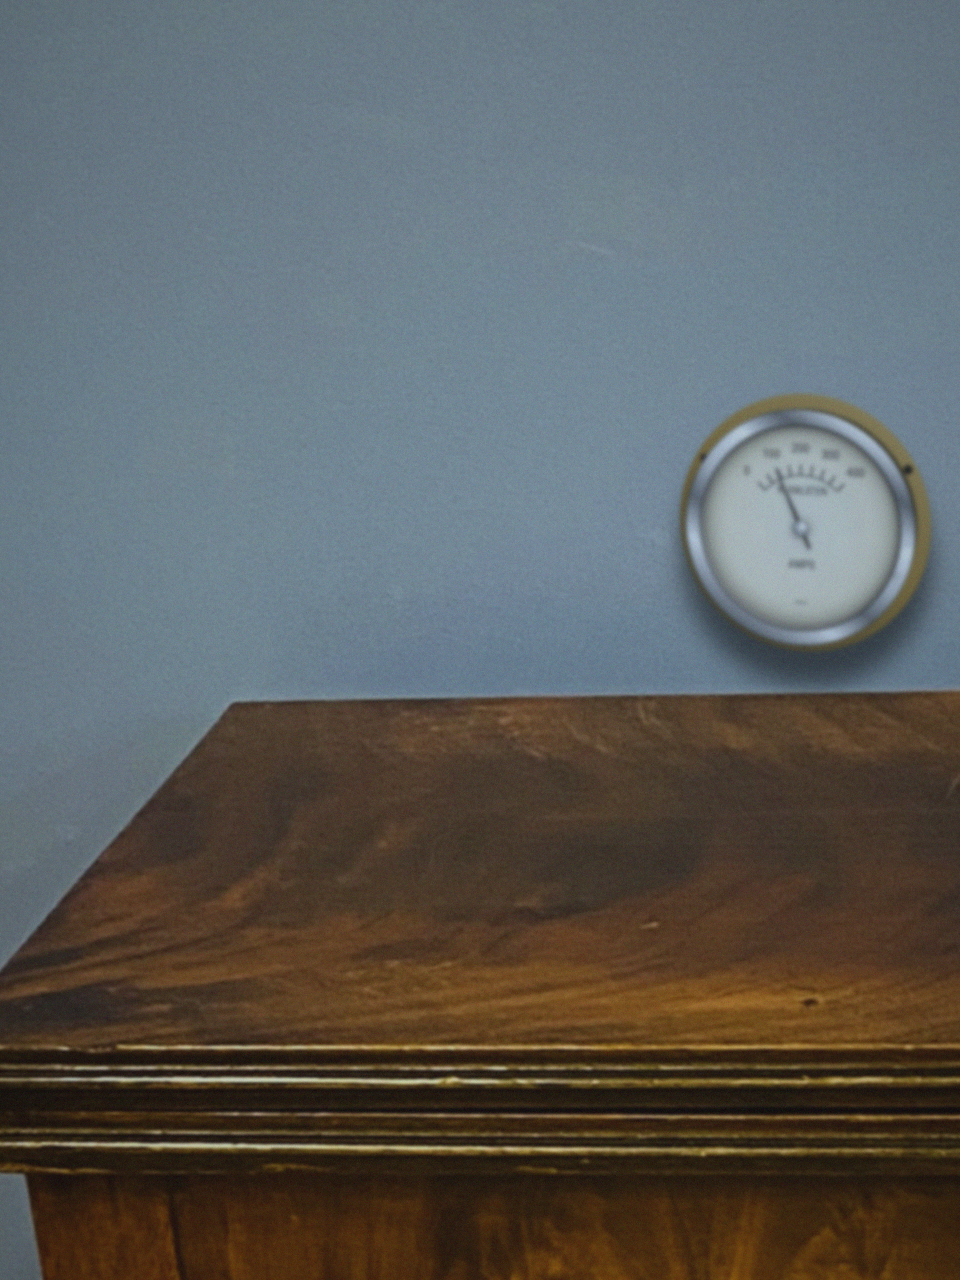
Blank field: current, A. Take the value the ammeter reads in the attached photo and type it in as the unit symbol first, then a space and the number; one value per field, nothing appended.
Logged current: A 100
